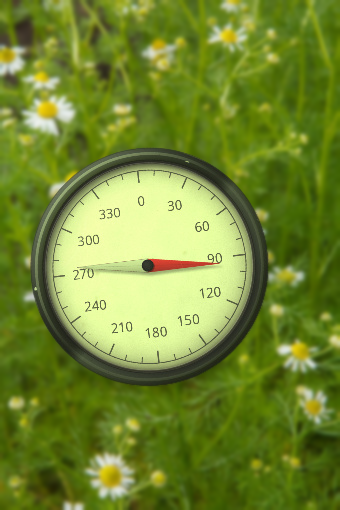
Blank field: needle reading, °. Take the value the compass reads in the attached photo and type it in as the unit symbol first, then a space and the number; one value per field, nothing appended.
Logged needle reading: ° 95
